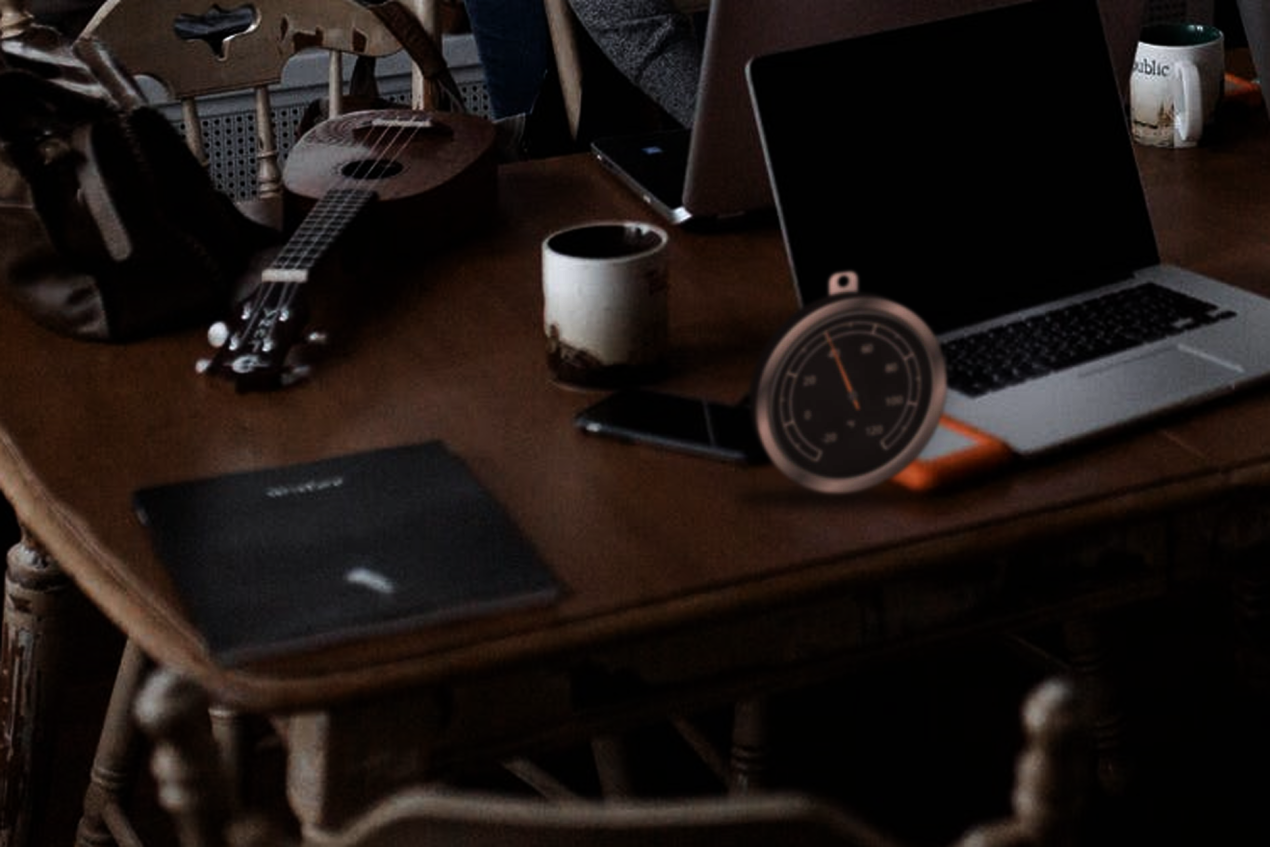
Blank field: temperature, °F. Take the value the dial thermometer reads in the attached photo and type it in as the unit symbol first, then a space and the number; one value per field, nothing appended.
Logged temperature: °F 40
